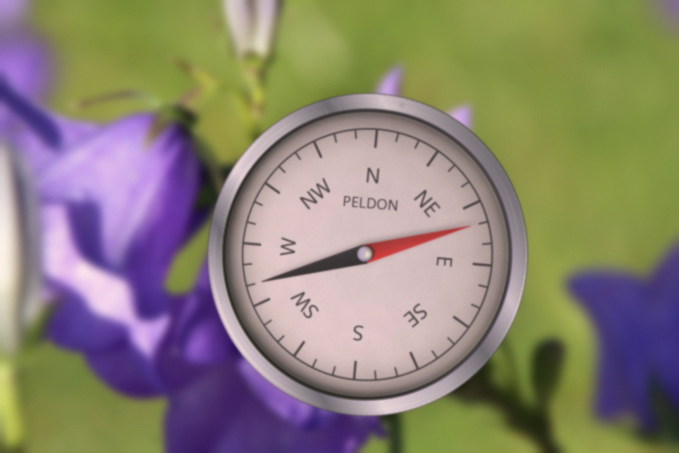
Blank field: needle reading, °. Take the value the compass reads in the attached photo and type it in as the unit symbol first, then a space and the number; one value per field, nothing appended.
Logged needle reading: ° 70
